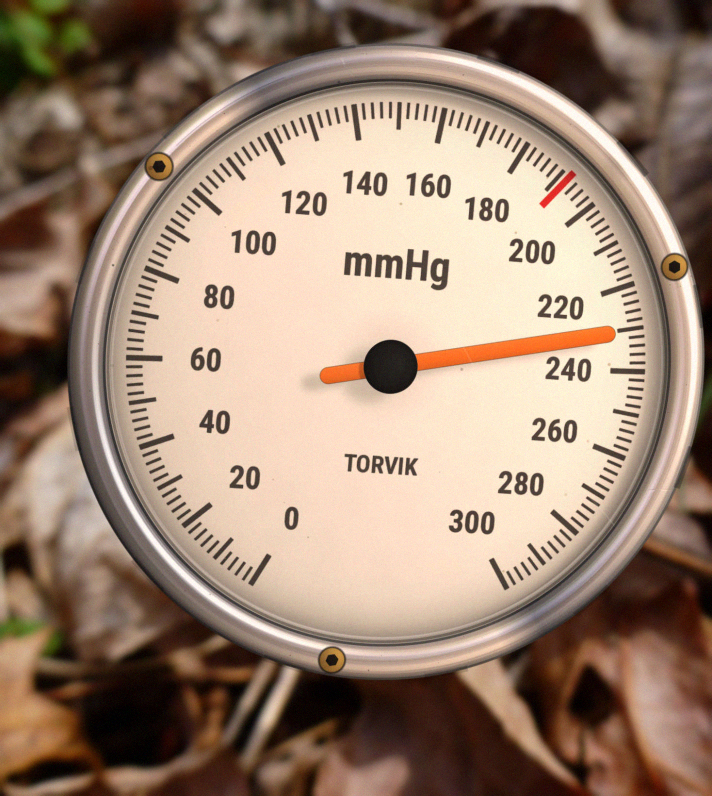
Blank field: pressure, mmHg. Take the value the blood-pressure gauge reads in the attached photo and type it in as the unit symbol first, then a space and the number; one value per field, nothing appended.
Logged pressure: mmHg 230
